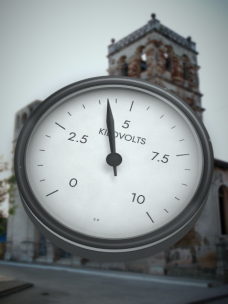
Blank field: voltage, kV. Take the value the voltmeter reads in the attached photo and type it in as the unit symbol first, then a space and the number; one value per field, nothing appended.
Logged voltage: kV 4.25
